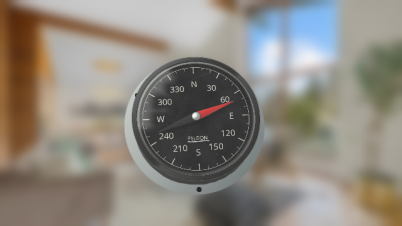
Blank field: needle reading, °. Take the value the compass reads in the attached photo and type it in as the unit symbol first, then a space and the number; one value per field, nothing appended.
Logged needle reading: ° 70
